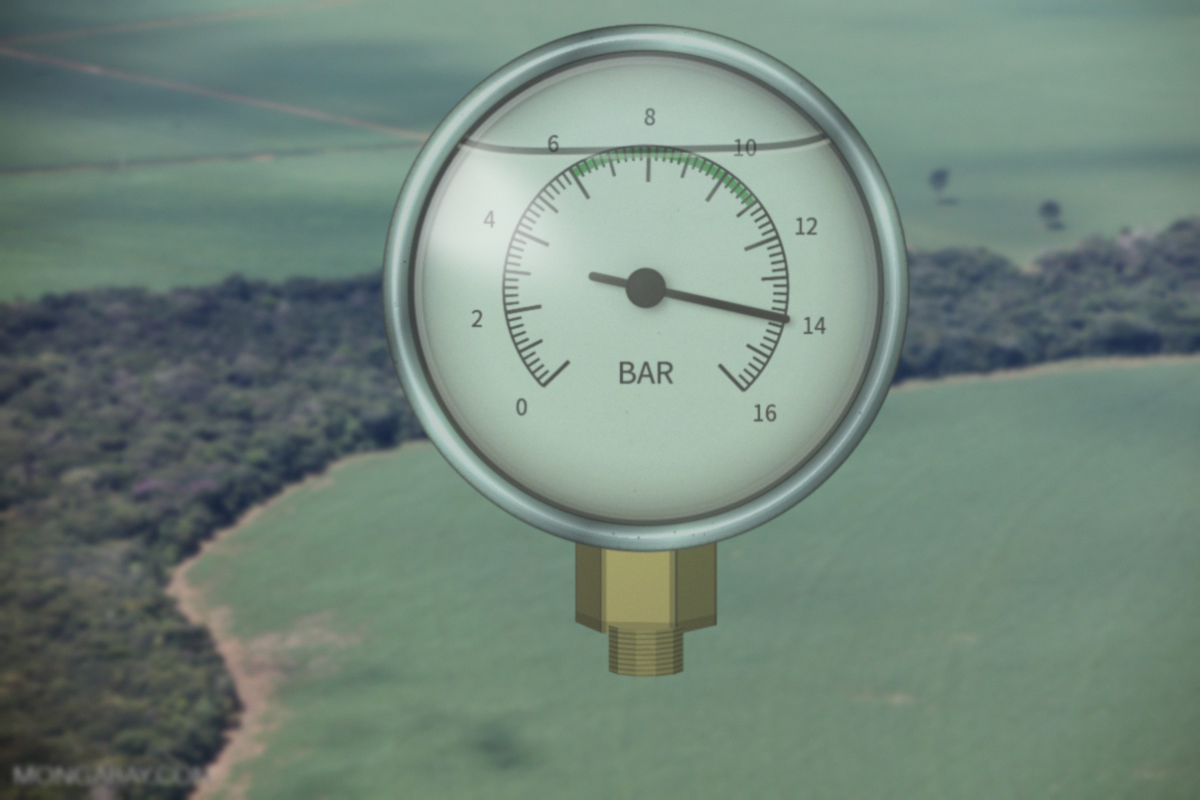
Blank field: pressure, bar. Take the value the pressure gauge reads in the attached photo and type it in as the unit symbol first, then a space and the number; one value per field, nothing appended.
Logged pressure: bar 14
